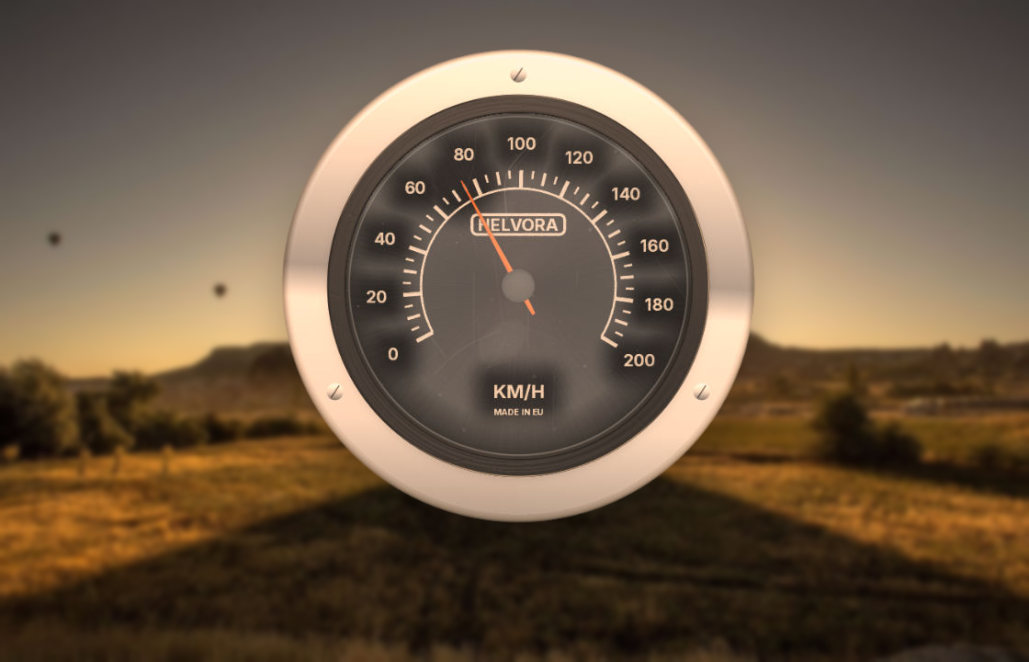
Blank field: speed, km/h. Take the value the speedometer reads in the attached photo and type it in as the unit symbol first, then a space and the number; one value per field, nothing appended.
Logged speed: km/h 75
